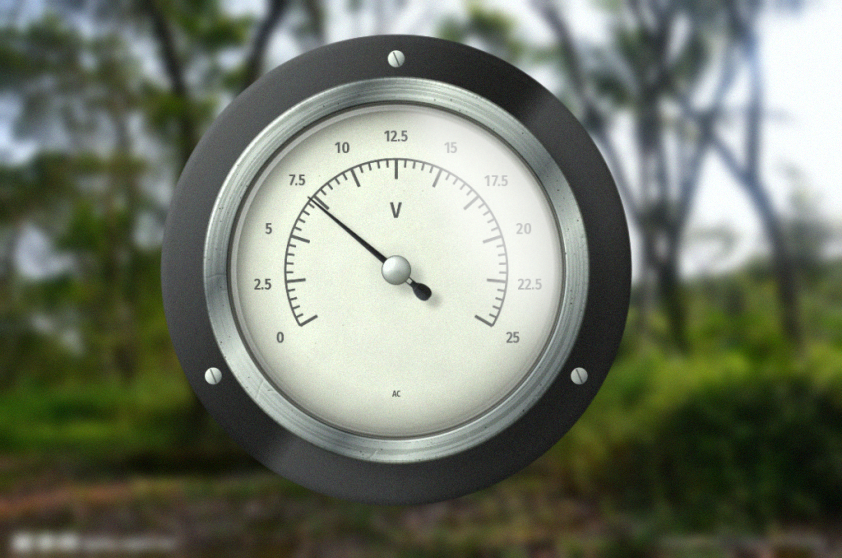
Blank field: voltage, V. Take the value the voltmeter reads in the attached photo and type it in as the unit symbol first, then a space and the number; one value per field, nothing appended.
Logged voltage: V 7.25
